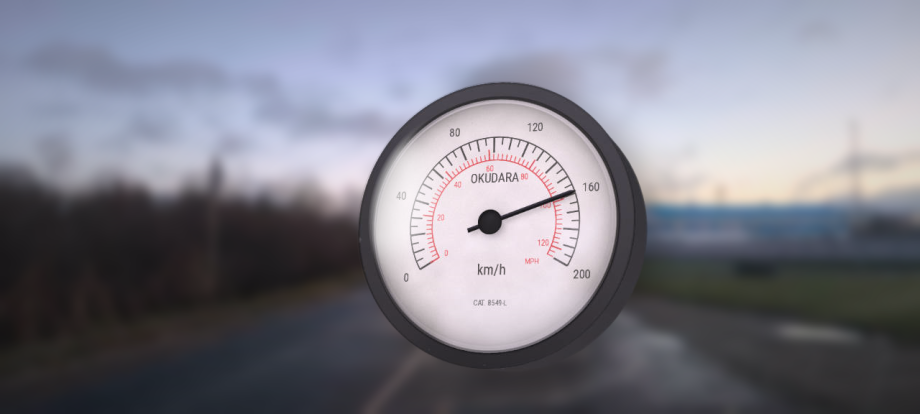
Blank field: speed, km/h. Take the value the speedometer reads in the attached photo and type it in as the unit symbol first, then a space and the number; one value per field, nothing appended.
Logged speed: km/h 160
